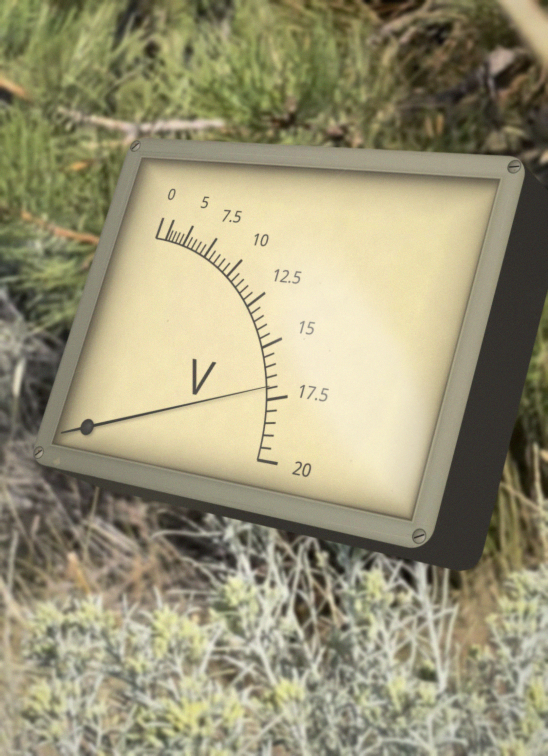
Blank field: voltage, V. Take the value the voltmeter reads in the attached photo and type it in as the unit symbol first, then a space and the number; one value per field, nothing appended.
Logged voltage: V 17
